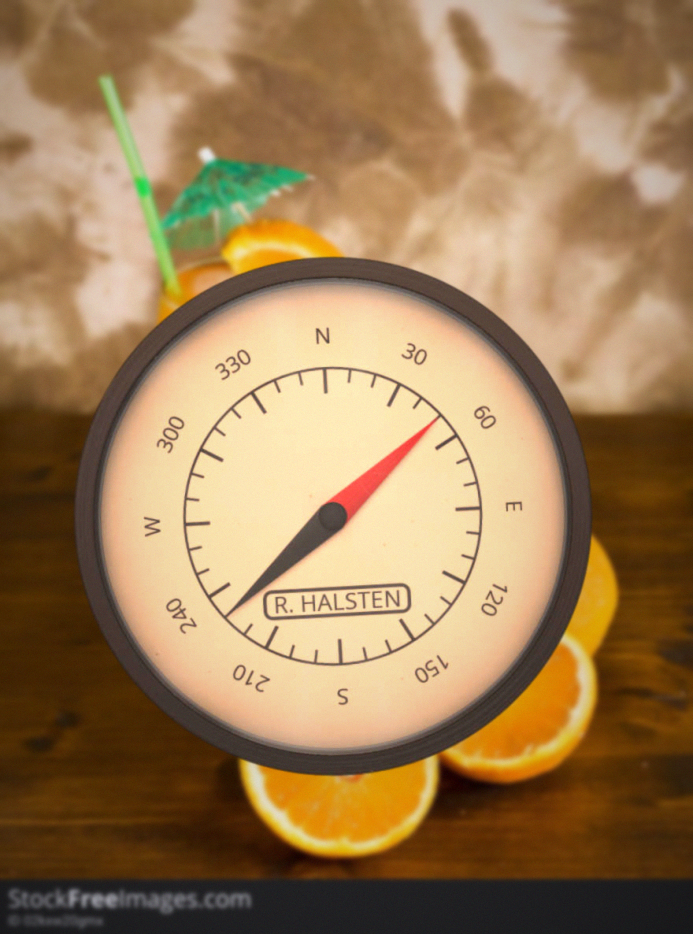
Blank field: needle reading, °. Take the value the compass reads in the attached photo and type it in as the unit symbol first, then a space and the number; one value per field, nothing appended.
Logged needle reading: ° 50
